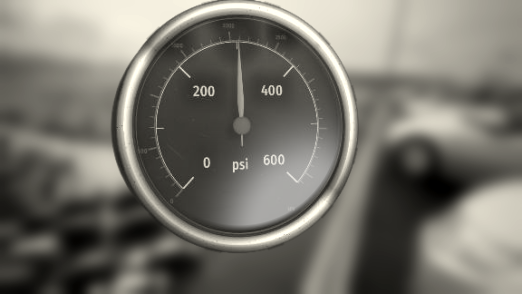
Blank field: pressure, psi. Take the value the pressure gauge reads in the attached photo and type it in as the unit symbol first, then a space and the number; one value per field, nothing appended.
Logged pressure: psi 300
